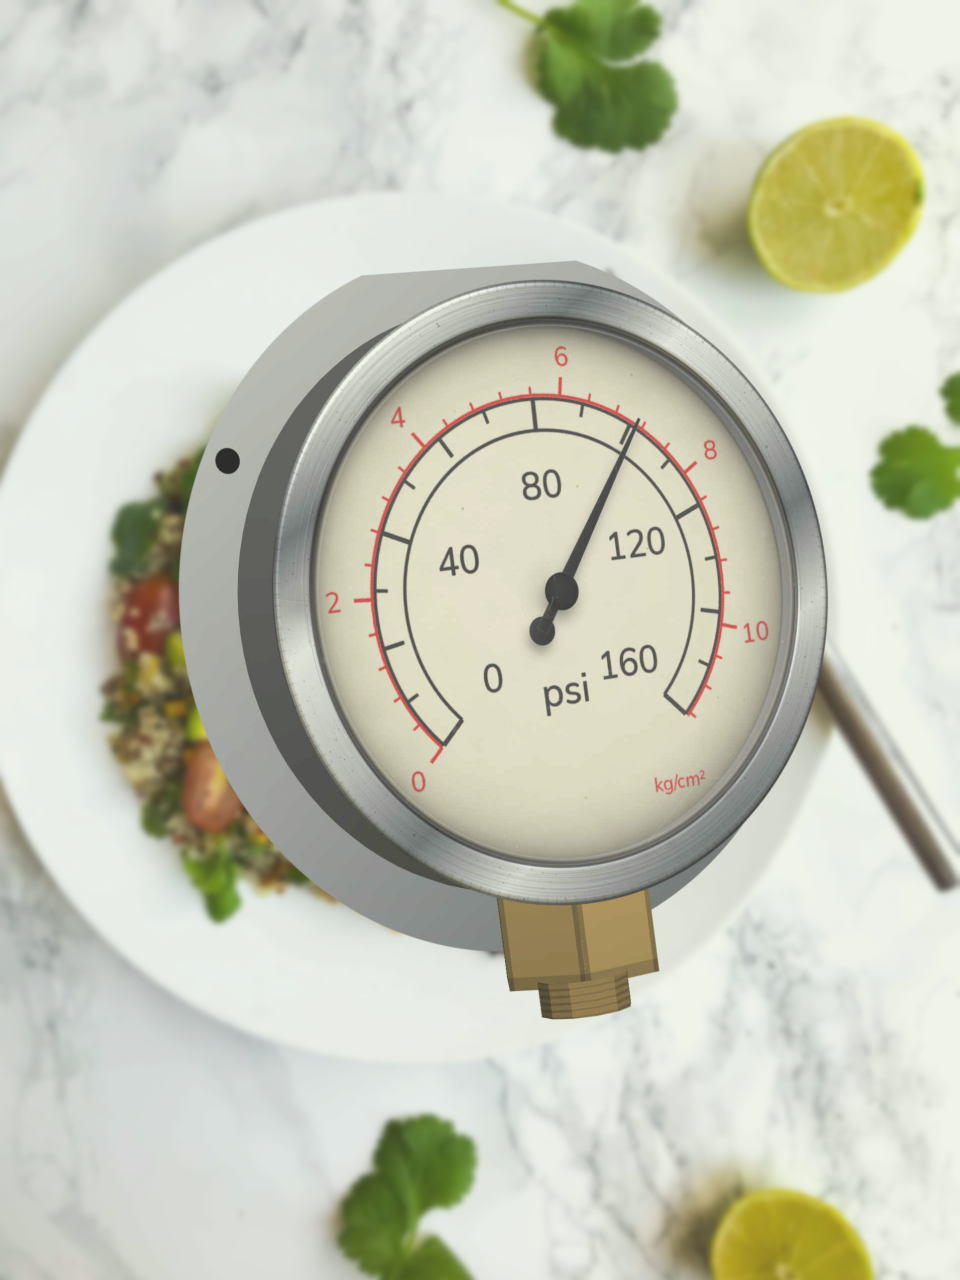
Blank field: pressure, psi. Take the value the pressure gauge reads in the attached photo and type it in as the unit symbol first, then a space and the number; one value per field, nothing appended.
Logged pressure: psi 100
